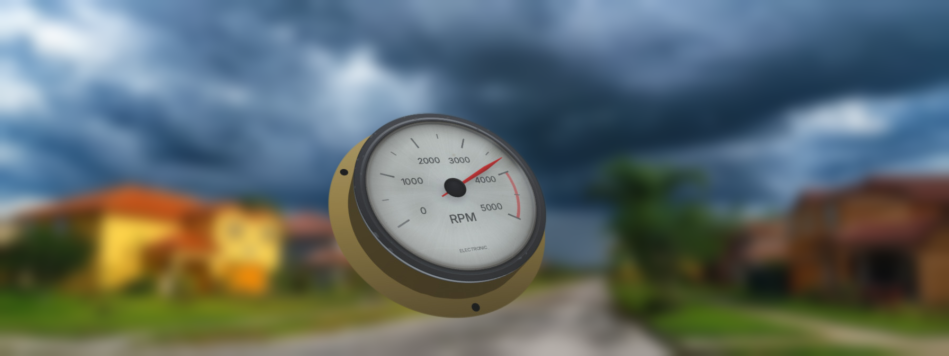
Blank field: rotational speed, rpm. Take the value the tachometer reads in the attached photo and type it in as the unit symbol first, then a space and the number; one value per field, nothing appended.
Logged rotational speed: rpm 3750
